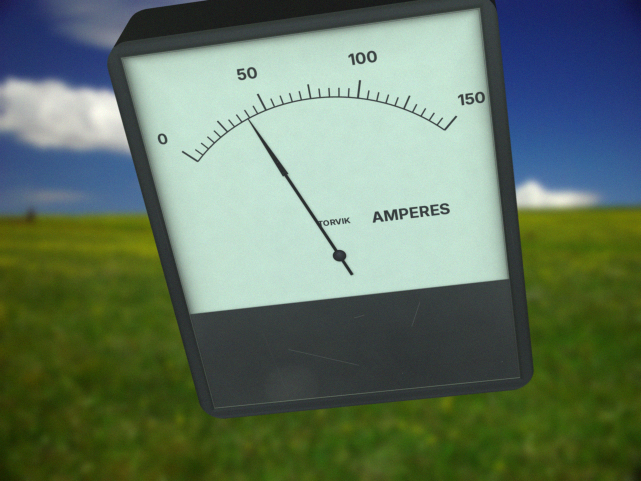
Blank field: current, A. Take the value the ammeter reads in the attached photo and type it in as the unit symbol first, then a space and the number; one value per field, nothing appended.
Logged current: A 40
